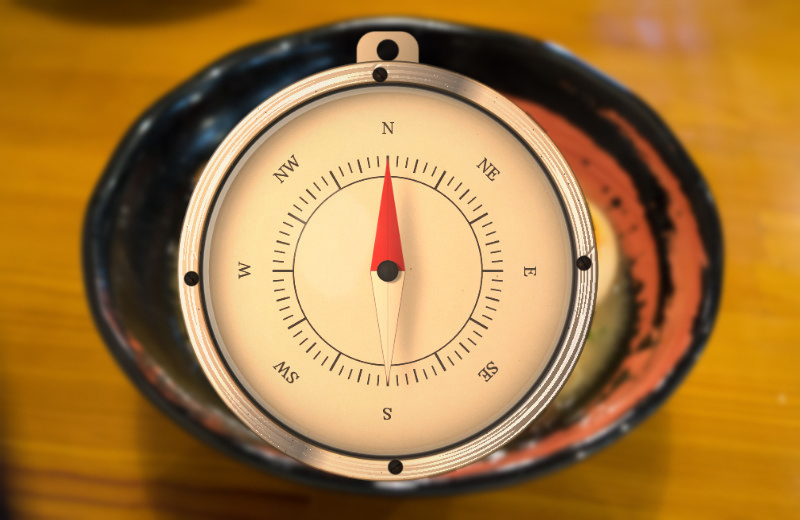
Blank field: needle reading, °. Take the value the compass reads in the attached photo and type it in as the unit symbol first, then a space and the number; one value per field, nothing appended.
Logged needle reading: ° 0
